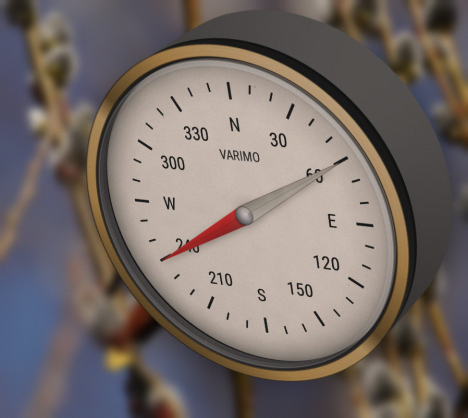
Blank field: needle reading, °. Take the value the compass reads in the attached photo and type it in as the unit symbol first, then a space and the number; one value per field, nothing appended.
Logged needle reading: ° 240
